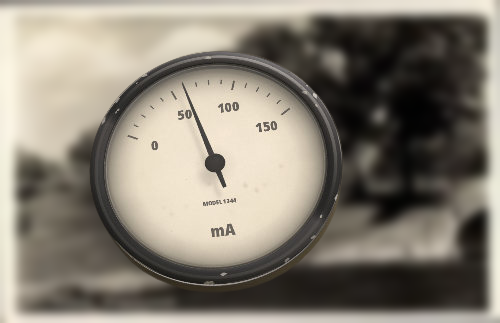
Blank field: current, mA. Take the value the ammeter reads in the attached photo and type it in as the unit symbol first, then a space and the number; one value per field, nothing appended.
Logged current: mA 60
